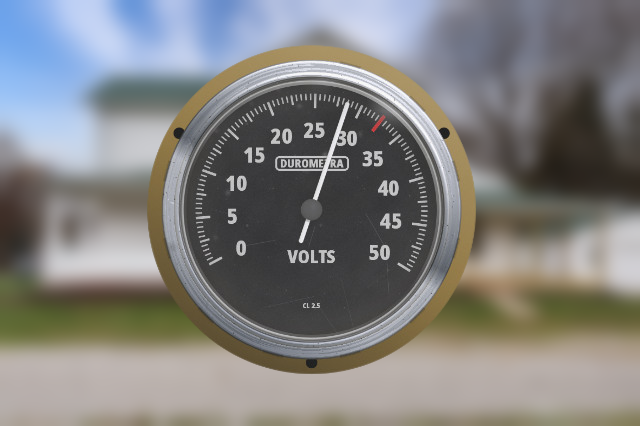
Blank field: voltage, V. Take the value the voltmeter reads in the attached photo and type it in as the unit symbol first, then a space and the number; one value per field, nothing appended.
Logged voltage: V 28.5
